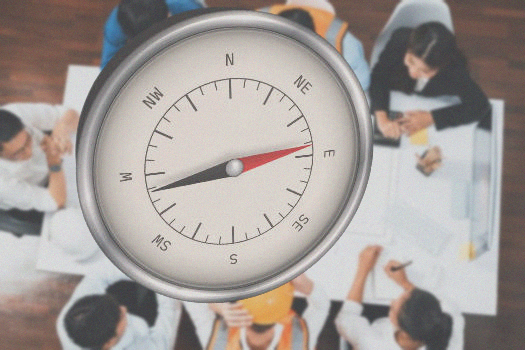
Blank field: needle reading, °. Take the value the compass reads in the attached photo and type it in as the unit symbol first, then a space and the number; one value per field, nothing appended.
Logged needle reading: ° 80
